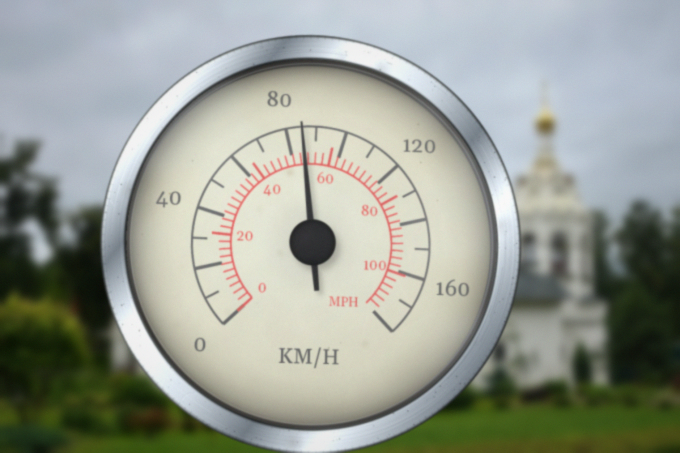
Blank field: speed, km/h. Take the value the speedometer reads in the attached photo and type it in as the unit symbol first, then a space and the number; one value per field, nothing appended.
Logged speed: km/h 85
